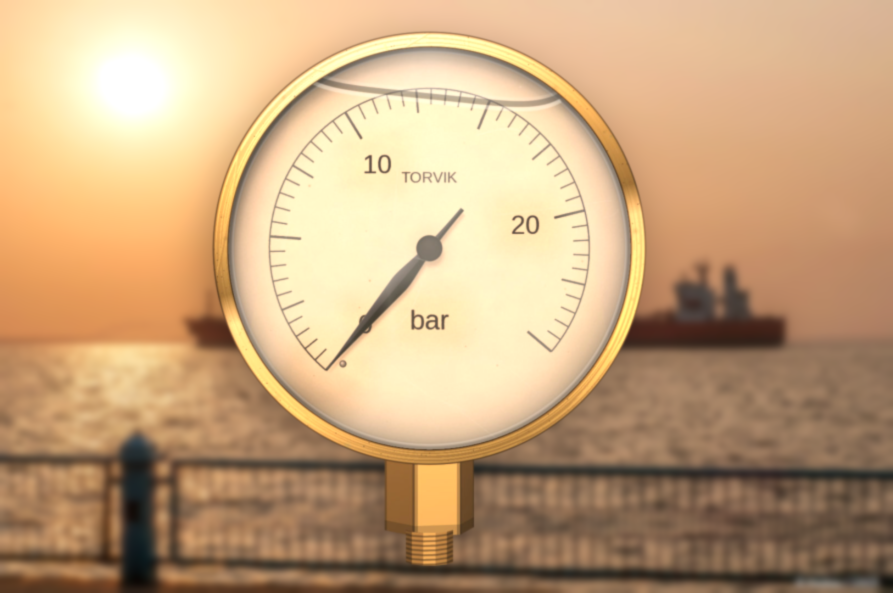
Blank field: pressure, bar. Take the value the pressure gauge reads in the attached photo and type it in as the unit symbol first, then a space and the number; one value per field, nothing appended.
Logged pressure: bar 0
